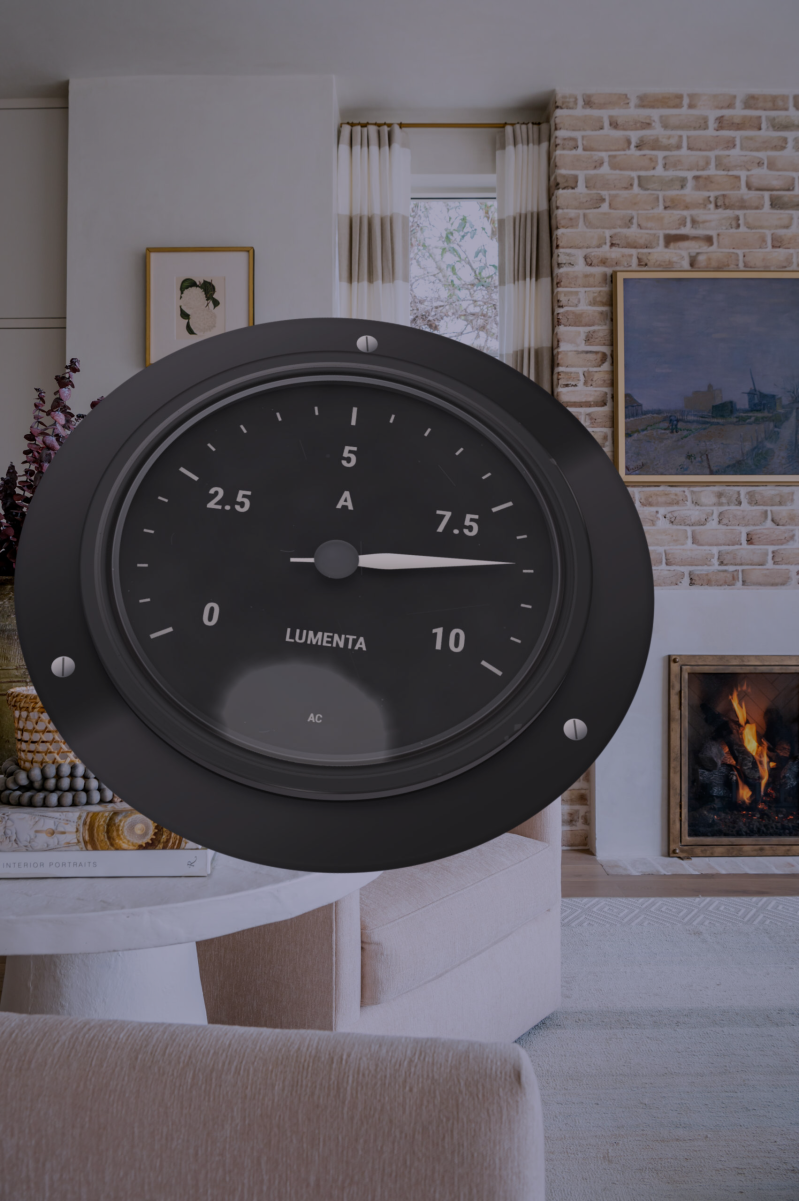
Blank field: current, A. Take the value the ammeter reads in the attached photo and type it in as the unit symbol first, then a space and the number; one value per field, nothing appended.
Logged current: A 8.5
